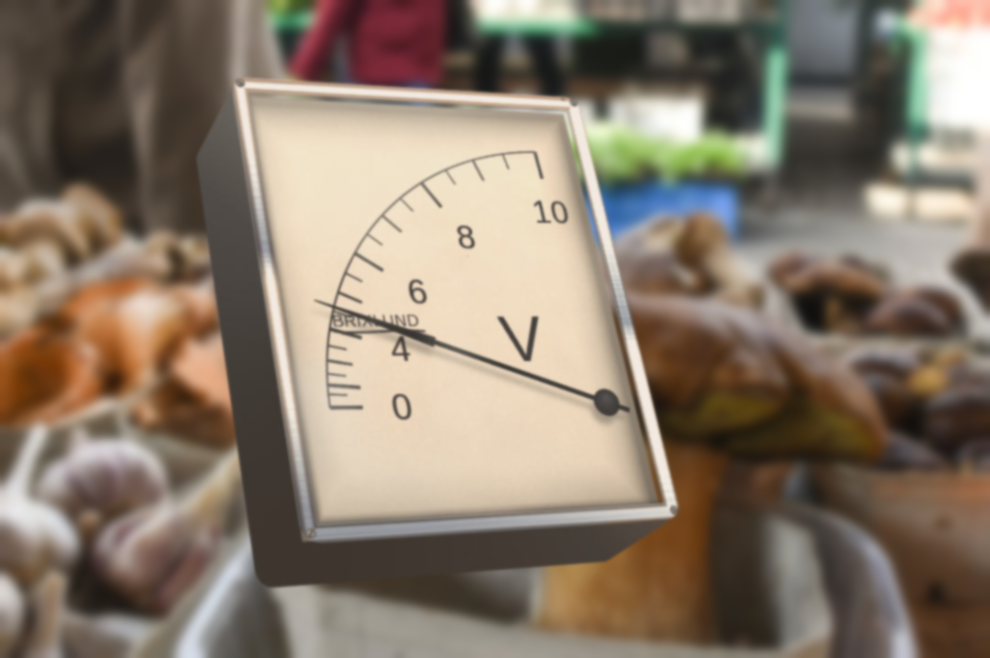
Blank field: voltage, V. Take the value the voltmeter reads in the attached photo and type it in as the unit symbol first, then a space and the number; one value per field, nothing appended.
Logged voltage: V 4.5
